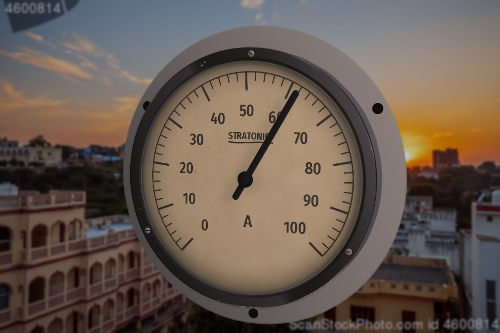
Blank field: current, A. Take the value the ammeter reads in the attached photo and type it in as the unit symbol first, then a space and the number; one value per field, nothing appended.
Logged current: A 62
